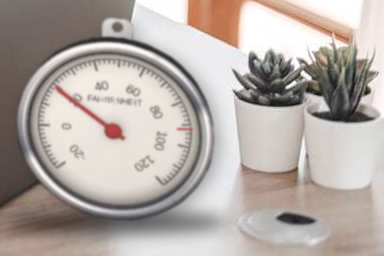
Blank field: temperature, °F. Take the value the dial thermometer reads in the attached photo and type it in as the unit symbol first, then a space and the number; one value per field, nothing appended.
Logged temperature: °F 20
